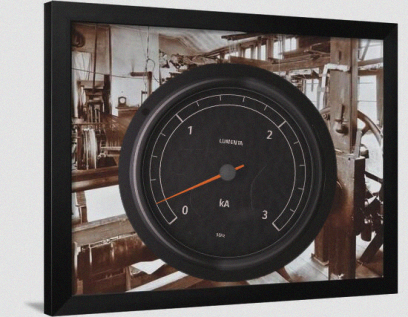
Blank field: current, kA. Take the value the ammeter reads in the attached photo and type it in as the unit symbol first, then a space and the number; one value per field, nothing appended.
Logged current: kA 0.2
